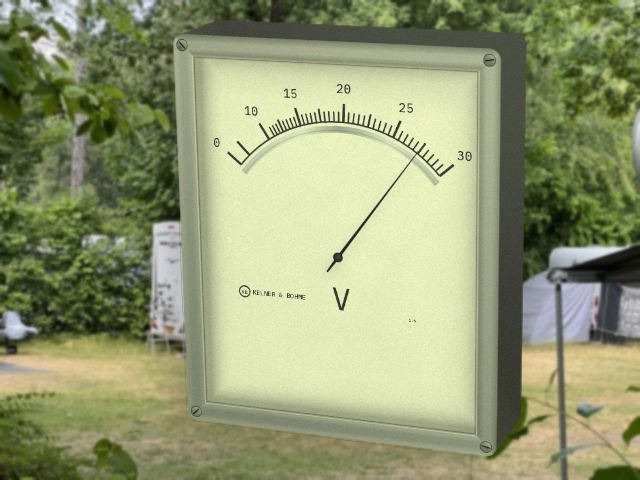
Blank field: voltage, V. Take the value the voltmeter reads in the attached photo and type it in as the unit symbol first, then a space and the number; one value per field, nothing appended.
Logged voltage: V 27.5
